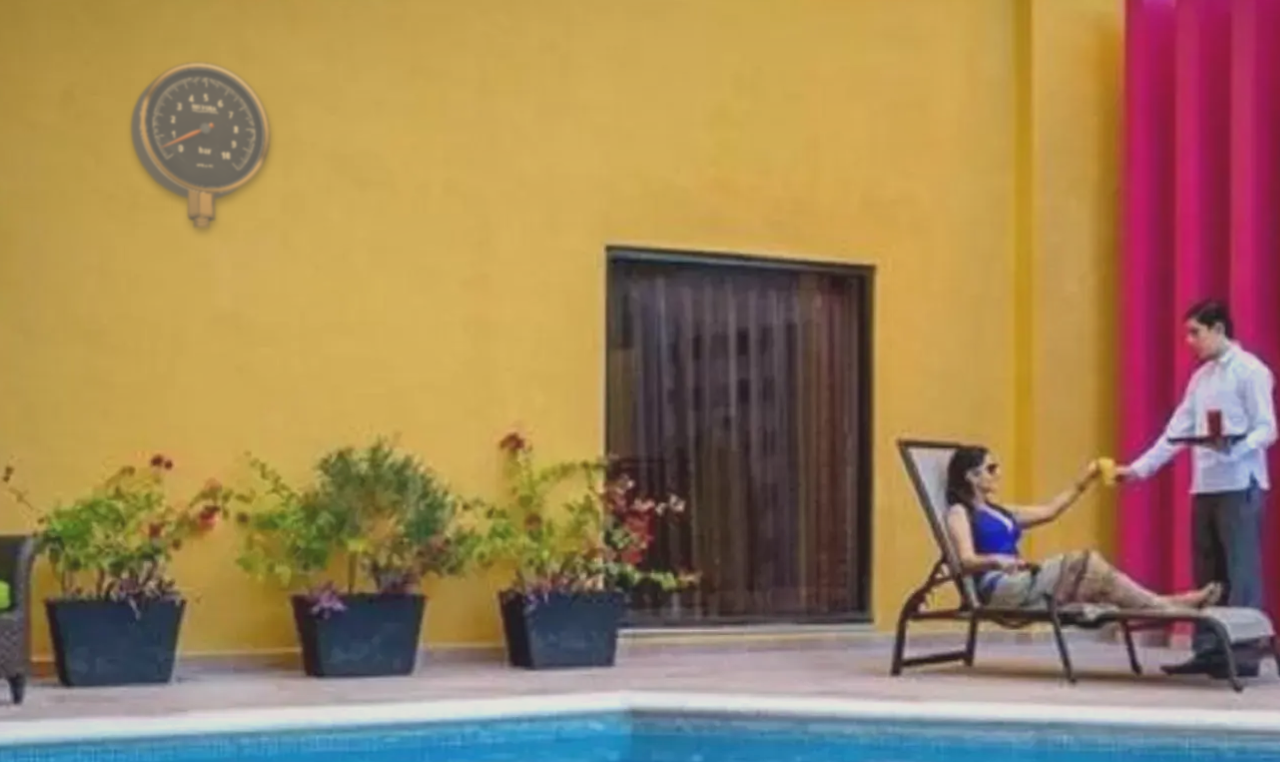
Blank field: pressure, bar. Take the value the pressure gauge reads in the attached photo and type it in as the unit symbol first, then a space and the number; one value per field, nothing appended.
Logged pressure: bar 0.5
